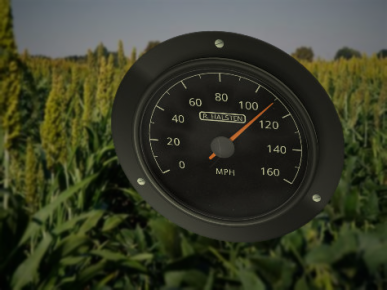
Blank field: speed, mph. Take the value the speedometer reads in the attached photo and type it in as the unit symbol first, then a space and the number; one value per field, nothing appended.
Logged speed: mph 110
